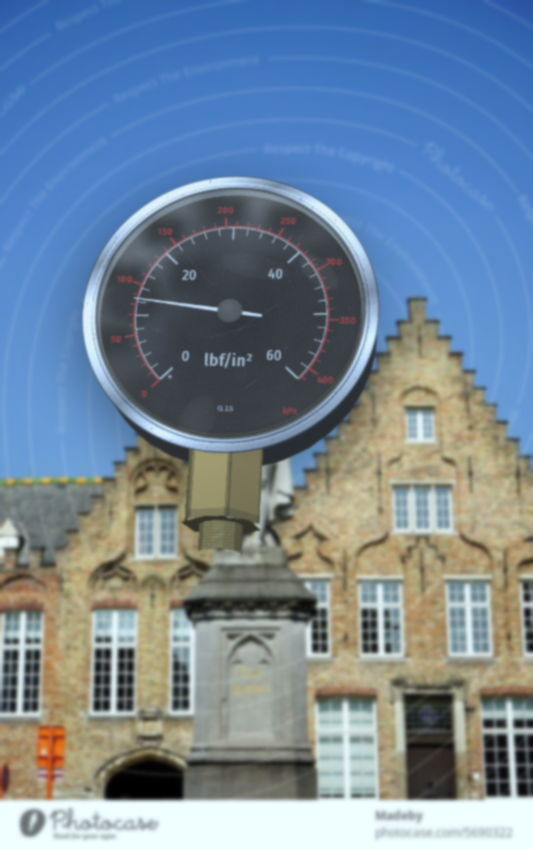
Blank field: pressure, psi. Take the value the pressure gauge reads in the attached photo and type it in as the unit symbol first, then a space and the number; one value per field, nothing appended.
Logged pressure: psi 12
